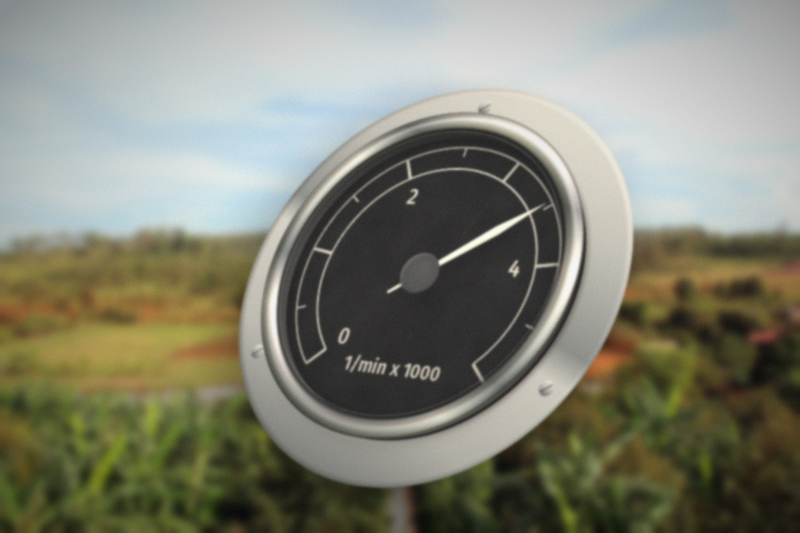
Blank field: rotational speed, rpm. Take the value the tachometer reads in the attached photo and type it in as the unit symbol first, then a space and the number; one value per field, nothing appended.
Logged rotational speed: rpm 3500
